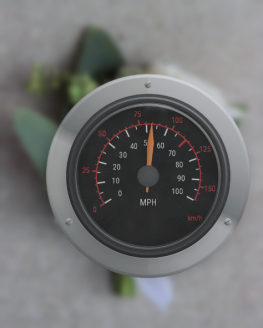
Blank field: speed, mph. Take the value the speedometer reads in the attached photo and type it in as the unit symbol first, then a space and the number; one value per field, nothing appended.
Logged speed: mph 52.5
